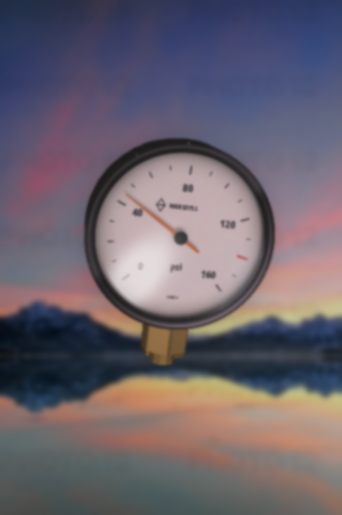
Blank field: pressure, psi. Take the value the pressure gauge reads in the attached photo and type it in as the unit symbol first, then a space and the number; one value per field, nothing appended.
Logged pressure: psi 45
